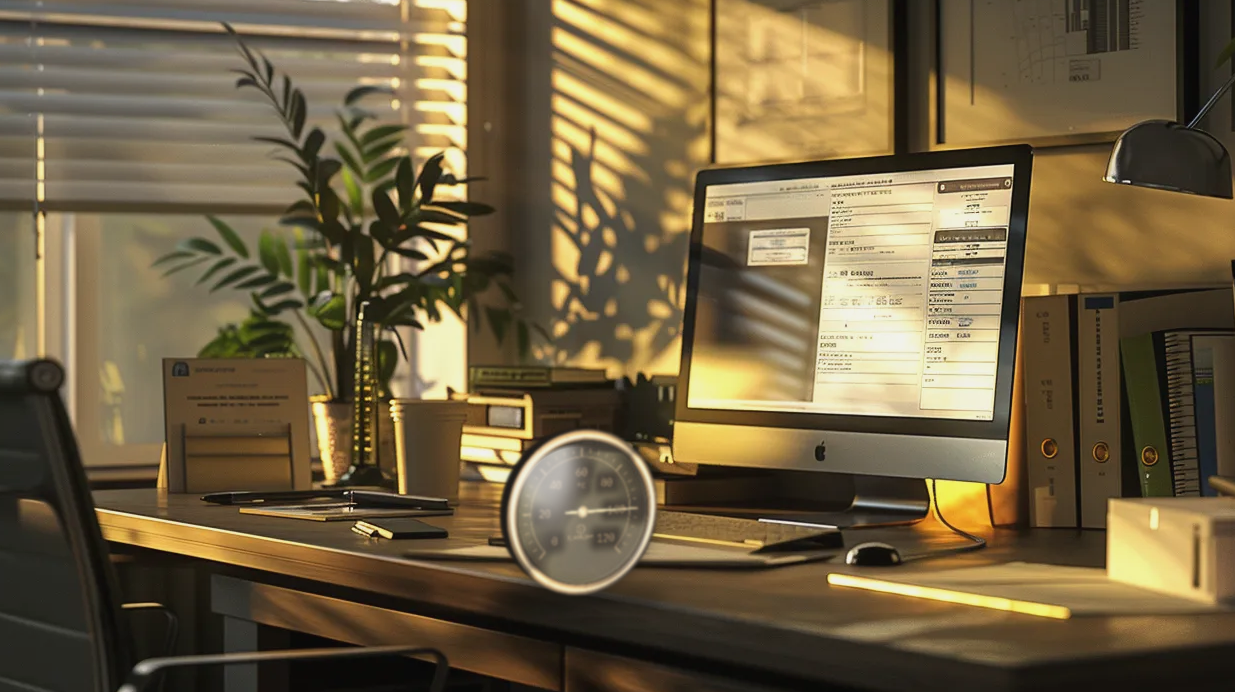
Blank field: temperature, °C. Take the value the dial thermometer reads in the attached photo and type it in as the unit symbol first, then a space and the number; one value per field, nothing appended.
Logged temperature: °C 100
